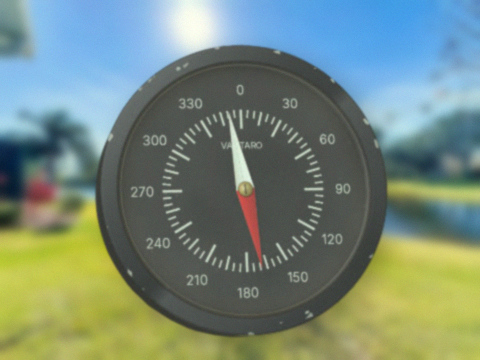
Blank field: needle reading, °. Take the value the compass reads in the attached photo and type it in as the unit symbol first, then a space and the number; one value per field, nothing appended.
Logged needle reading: ° 170
